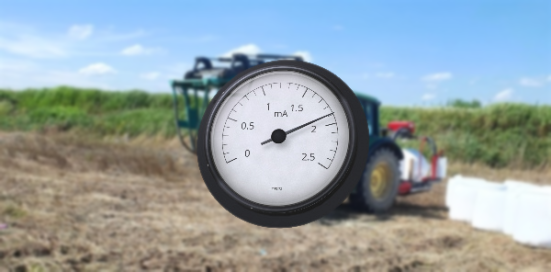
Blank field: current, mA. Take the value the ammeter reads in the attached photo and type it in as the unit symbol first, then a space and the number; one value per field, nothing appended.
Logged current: mA 1.9
